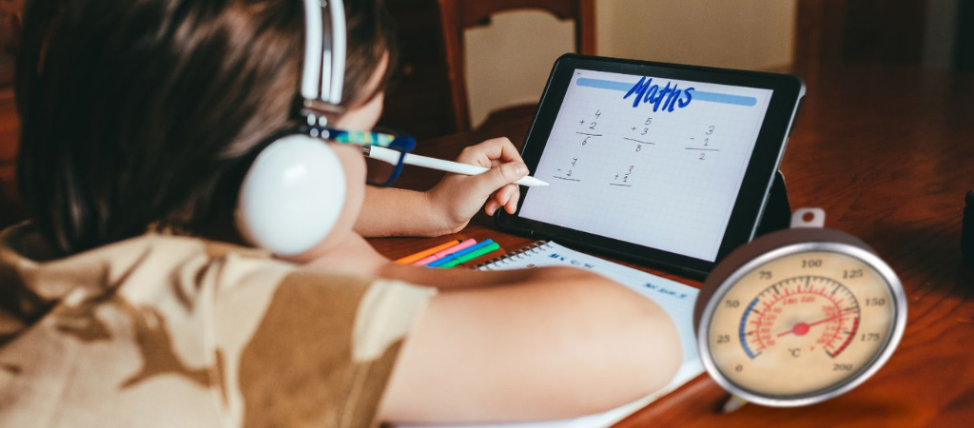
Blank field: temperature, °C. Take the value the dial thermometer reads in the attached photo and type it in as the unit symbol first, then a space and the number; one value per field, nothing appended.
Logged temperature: °C 150
